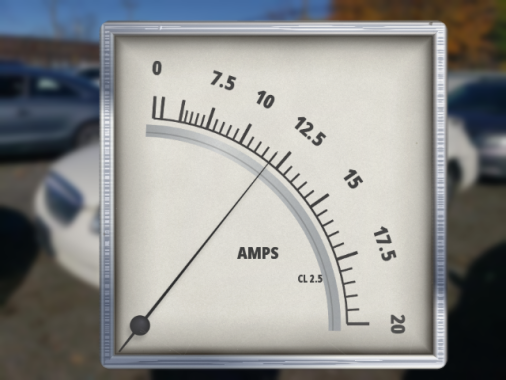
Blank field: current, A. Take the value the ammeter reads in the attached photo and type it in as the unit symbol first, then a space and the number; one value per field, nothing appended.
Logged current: A 12
